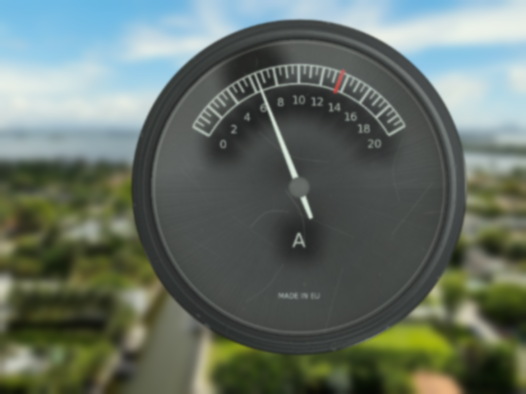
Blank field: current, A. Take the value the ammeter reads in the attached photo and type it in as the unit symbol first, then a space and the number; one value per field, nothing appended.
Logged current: A 6.5
